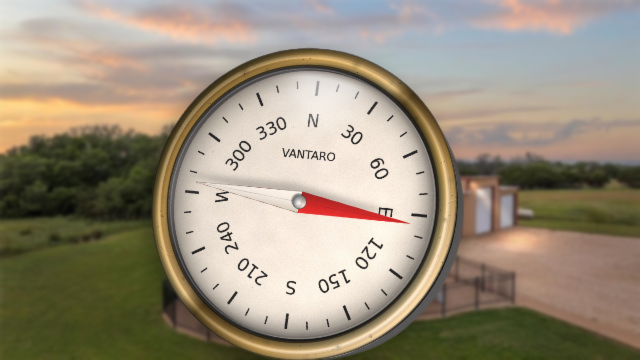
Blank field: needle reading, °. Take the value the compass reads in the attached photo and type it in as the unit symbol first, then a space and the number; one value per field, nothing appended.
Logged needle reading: ° 95
